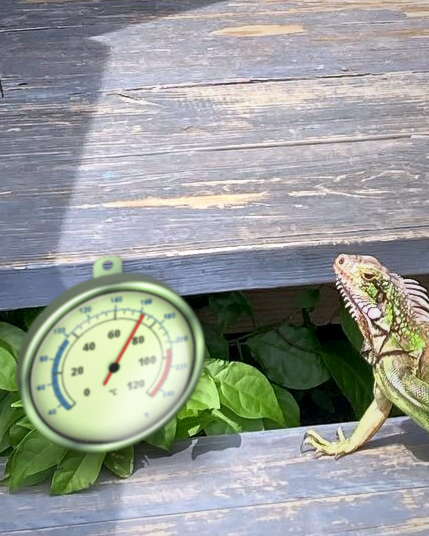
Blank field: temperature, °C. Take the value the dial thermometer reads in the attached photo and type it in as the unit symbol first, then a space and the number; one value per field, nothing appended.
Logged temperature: °C 72
